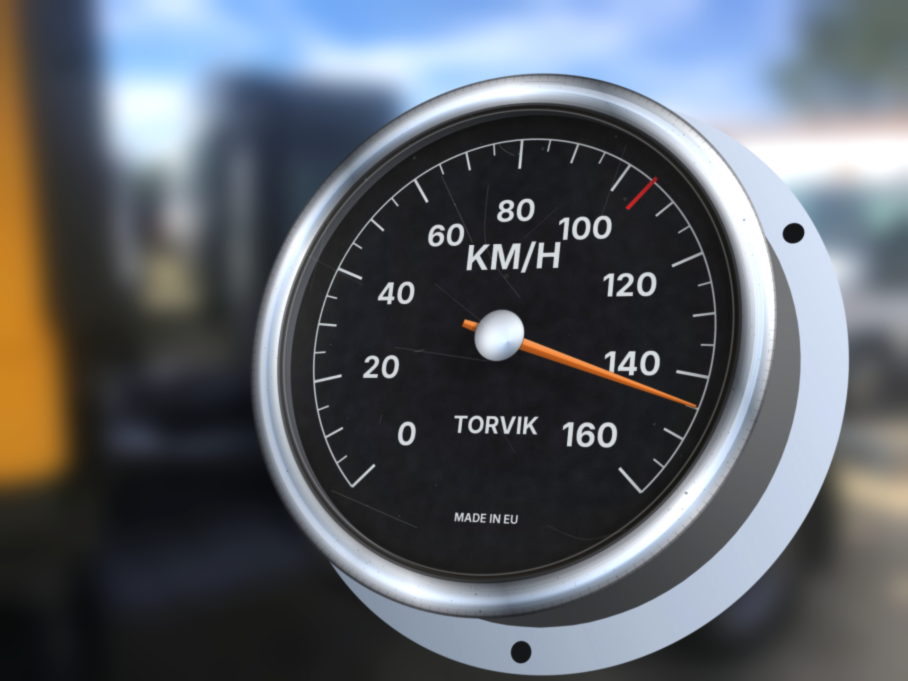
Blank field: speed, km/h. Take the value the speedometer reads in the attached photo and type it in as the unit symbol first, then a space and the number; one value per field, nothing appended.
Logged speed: km/h 145
